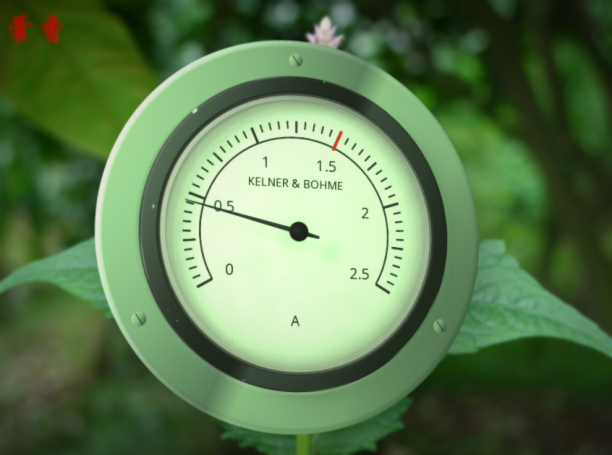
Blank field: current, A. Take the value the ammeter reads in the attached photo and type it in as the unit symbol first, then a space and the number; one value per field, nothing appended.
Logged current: A 0.45
